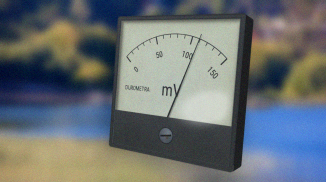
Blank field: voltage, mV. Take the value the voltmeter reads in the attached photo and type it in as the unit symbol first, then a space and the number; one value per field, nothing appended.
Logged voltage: mV 110
